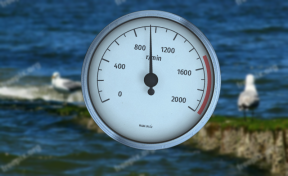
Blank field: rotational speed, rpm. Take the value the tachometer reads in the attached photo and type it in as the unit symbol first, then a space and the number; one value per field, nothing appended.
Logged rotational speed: rpm 950
